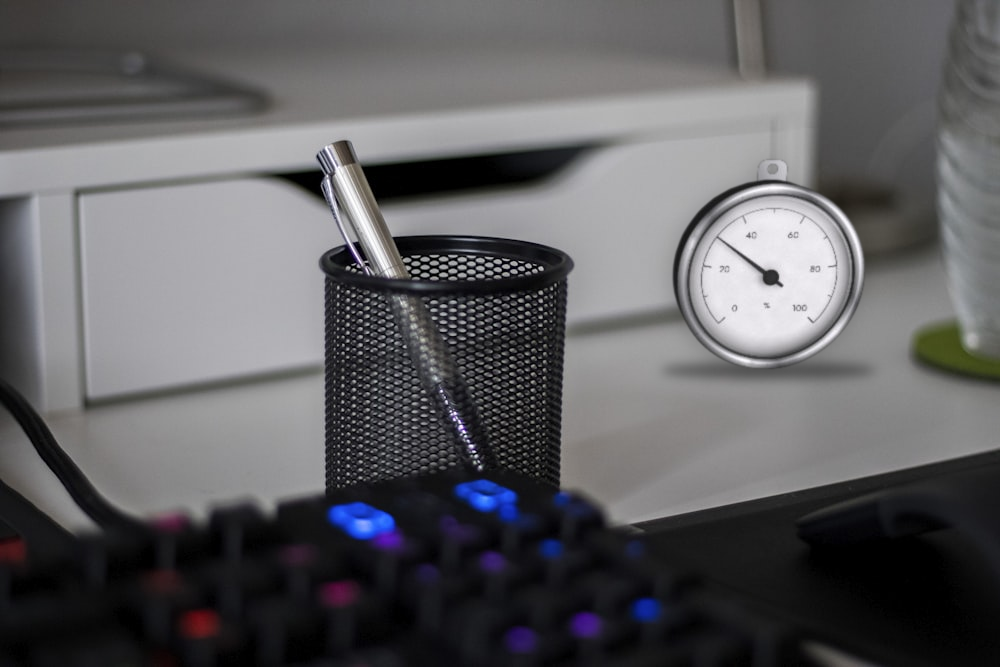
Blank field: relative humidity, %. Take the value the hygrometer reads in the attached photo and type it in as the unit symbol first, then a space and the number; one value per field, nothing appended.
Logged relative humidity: % 30
